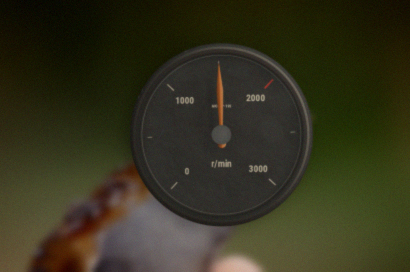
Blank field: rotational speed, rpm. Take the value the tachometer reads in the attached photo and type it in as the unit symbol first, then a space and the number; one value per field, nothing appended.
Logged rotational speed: rpm 1500
